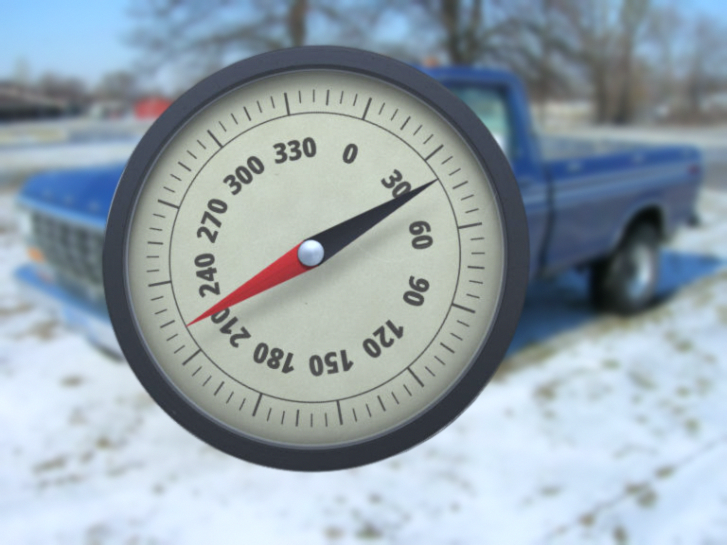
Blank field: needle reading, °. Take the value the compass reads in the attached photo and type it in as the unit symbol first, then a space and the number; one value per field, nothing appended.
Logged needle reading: ° 220
